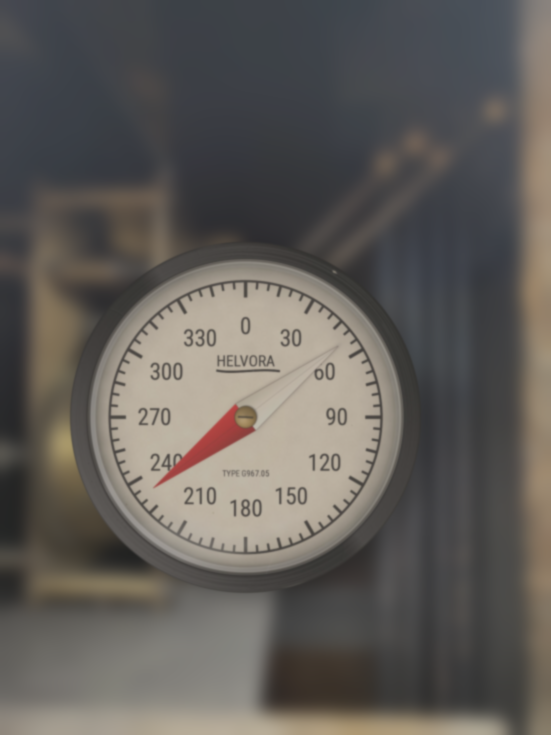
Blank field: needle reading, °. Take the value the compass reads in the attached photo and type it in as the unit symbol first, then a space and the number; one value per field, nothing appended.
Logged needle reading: ° 232.5
